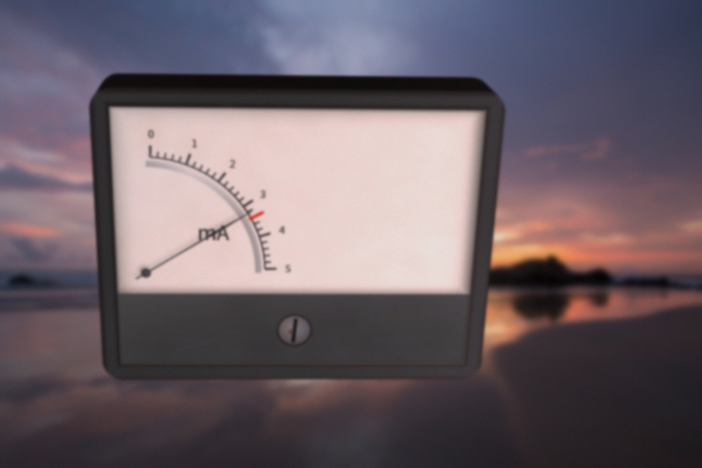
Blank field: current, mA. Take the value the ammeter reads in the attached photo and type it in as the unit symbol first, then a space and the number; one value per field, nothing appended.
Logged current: mA 3.2
